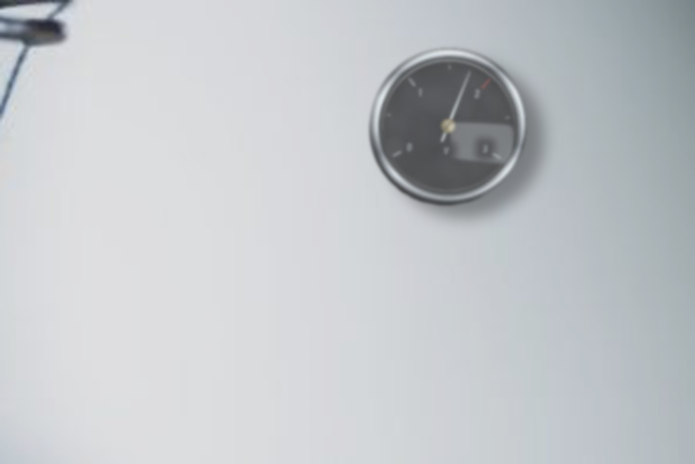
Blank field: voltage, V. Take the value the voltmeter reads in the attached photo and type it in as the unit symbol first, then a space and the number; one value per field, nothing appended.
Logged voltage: V 1.75
